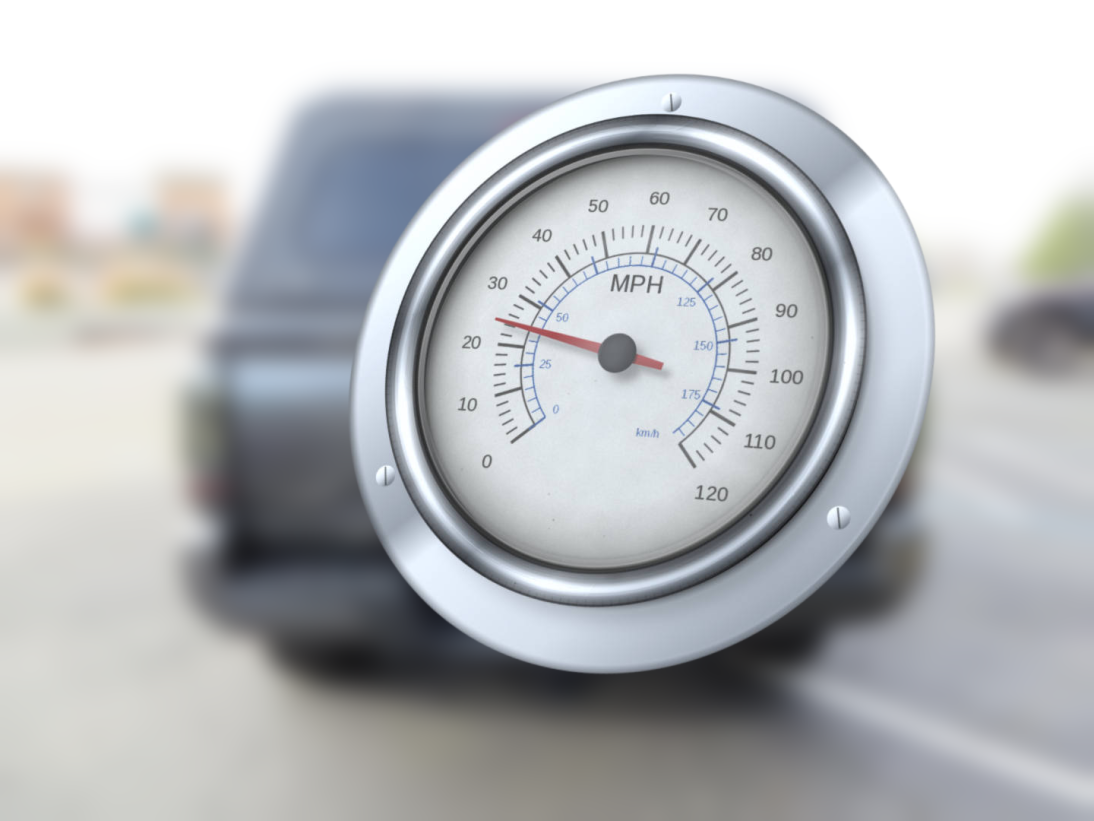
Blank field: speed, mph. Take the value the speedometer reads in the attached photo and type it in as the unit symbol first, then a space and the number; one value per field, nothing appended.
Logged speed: mph 24
